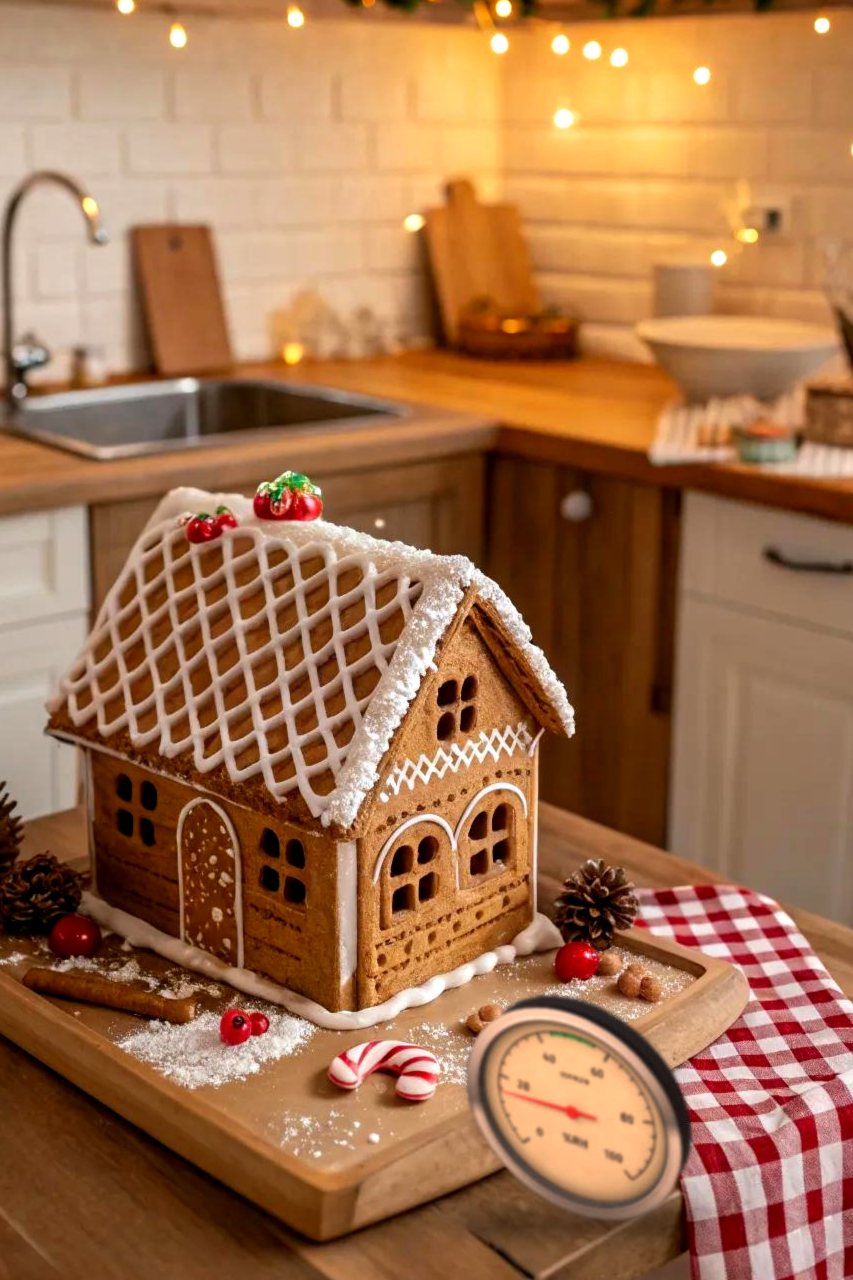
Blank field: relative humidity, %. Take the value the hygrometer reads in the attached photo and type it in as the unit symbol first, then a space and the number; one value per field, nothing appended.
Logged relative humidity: % 16
